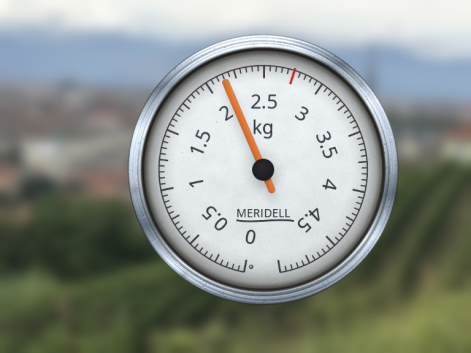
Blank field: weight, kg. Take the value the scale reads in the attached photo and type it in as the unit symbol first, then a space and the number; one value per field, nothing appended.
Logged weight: kg 2.15
